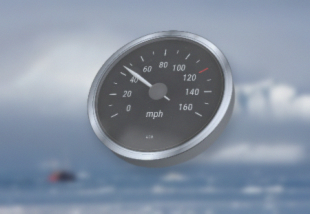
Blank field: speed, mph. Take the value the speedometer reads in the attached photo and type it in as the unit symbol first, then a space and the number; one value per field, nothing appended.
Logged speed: mph 45
